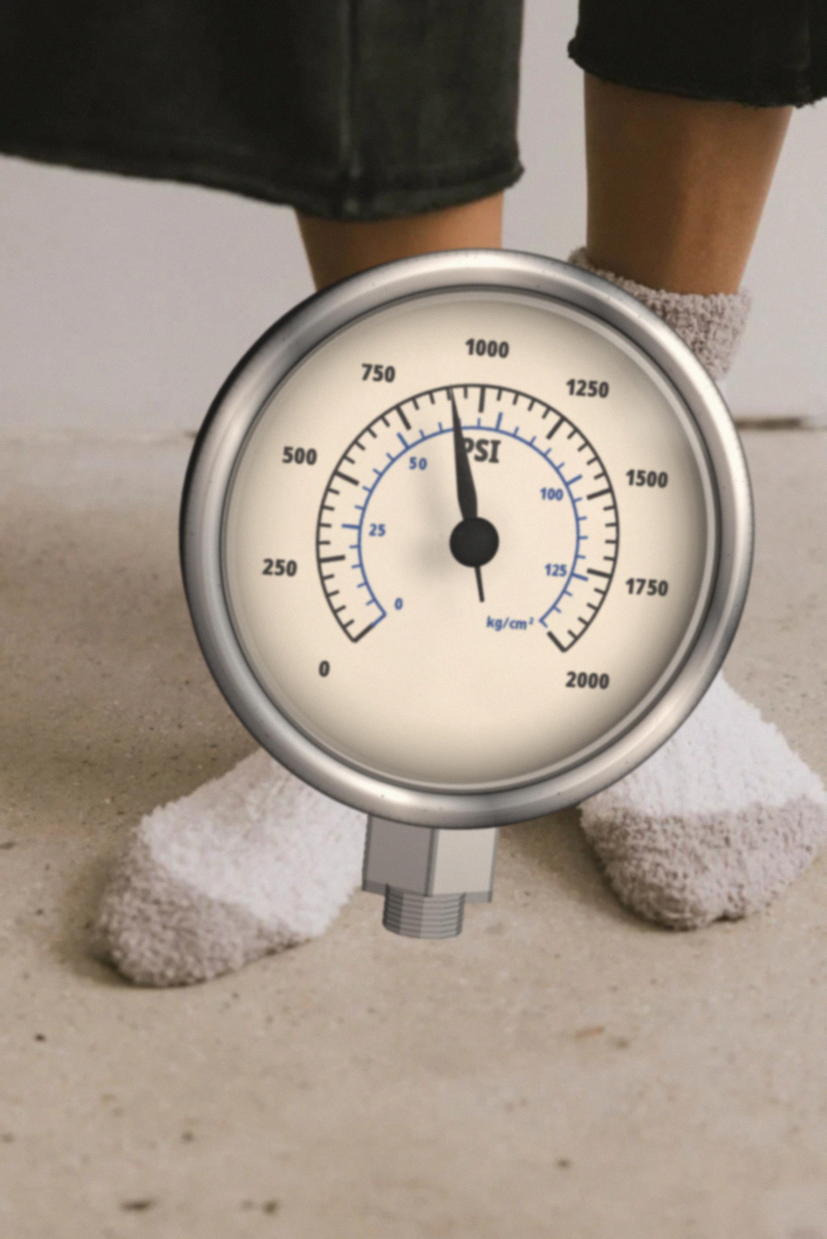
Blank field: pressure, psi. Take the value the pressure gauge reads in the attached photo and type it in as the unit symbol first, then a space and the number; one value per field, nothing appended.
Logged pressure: psi 900
